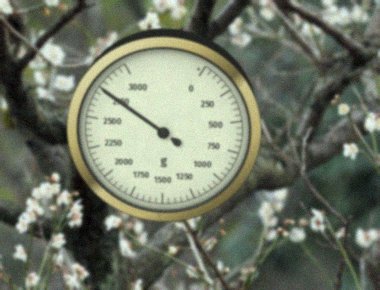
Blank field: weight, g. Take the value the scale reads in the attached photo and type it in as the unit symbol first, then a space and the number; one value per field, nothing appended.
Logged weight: g 2750
